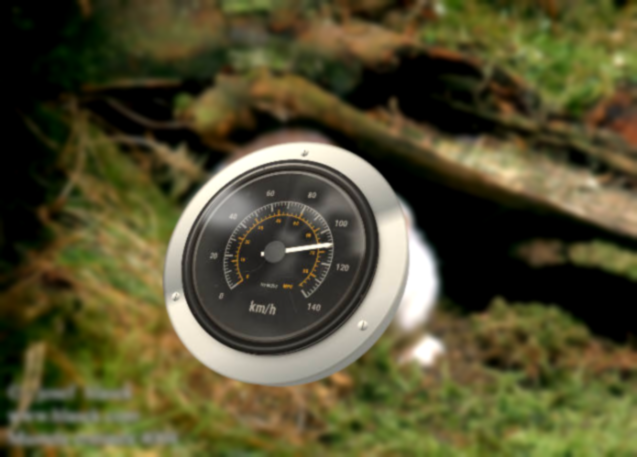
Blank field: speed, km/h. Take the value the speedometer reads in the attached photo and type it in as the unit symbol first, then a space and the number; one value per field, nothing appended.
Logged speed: km/h 110
